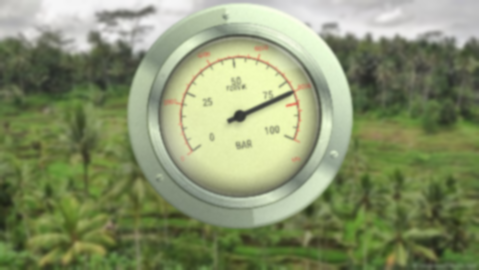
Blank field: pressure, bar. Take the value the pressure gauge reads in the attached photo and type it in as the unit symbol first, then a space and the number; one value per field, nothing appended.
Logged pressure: bar 80
